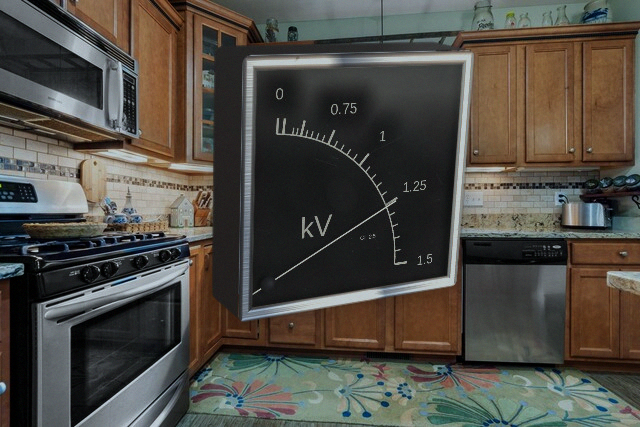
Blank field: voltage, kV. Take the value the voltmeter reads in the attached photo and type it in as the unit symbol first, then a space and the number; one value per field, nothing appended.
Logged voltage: kV 1.25
